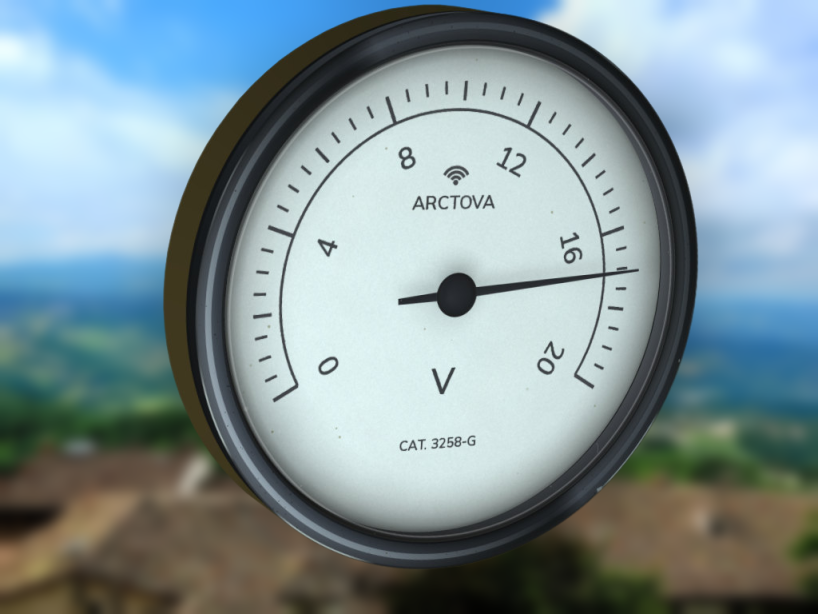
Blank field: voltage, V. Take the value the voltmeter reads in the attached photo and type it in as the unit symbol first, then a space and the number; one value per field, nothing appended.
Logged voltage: V 17
